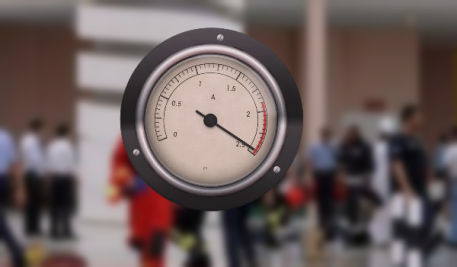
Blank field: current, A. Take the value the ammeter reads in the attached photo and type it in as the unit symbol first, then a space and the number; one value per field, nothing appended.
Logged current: A 2.45
